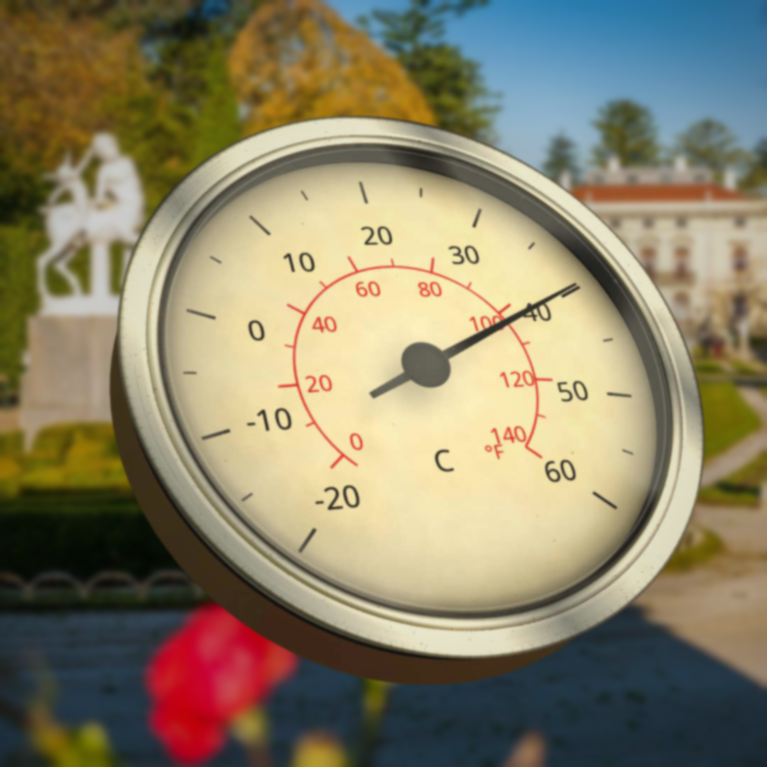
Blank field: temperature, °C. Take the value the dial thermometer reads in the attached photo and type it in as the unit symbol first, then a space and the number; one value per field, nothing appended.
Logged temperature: °C 40
